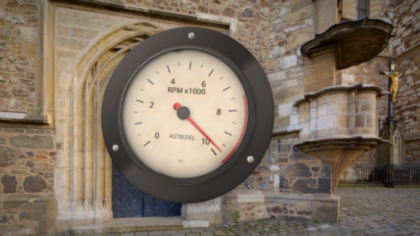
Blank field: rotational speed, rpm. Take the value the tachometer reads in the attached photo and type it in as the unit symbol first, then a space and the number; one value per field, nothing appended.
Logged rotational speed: rpm 9750
